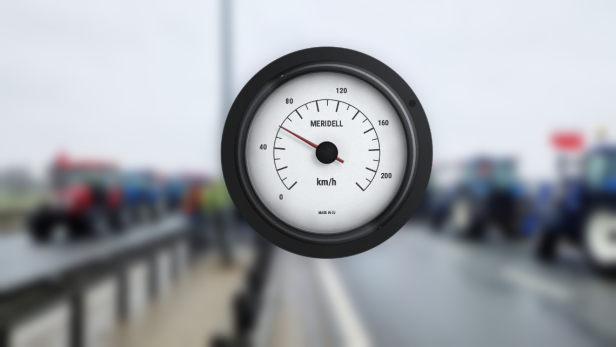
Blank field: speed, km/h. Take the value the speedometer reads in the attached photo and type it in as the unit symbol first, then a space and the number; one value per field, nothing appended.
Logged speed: km/h 60
